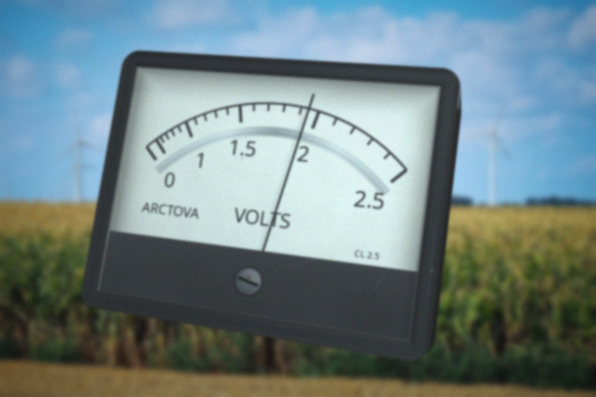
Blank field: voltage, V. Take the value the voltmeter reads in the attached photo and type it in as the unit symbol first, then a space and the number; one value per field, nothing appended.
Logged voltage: V 1.95
